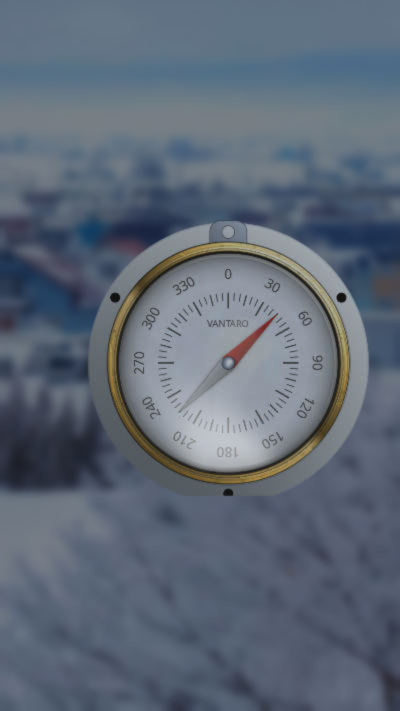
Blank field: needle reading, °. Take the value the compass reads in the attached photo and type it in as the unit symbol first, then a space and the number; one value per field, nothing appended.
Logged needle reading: ° 45
